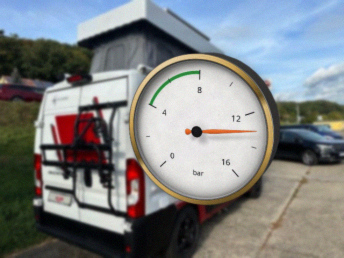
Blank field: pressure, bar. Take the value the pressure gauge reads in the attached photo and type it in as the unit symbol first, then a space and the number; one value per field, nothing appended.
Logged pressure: bar 13
